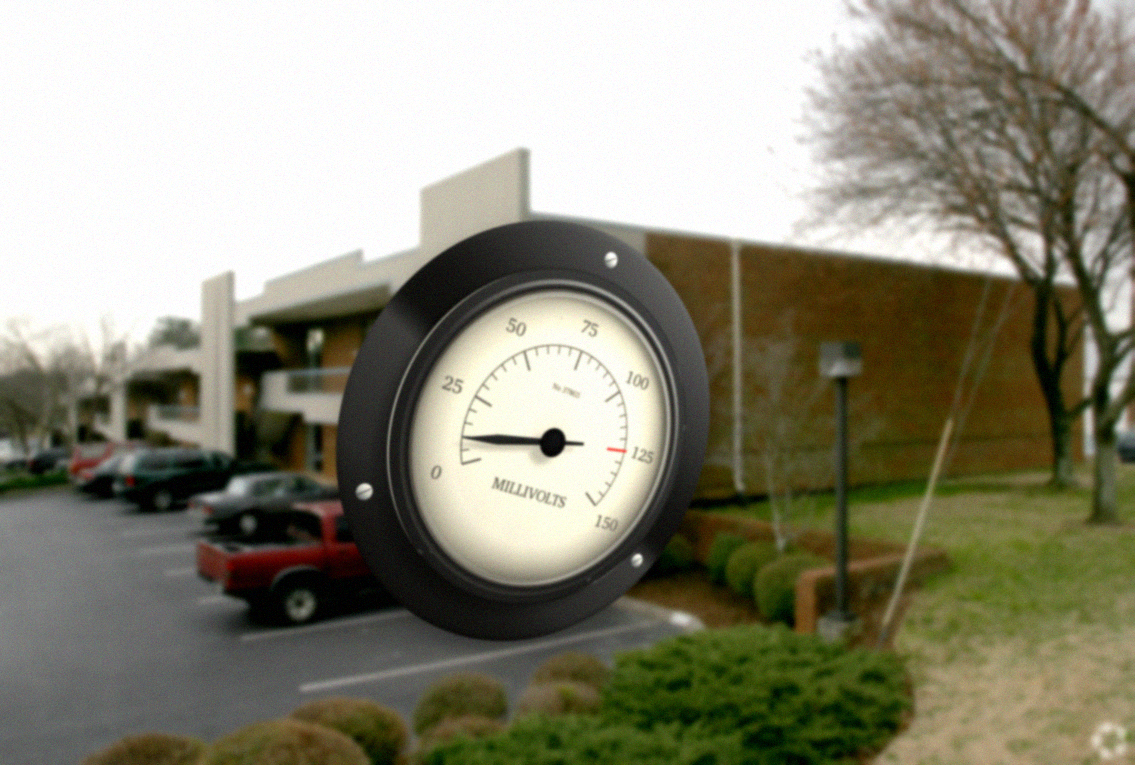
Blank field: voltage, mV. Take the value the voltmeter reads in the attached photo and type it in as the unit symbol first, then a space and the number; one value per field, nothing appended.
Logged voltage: mV 10
